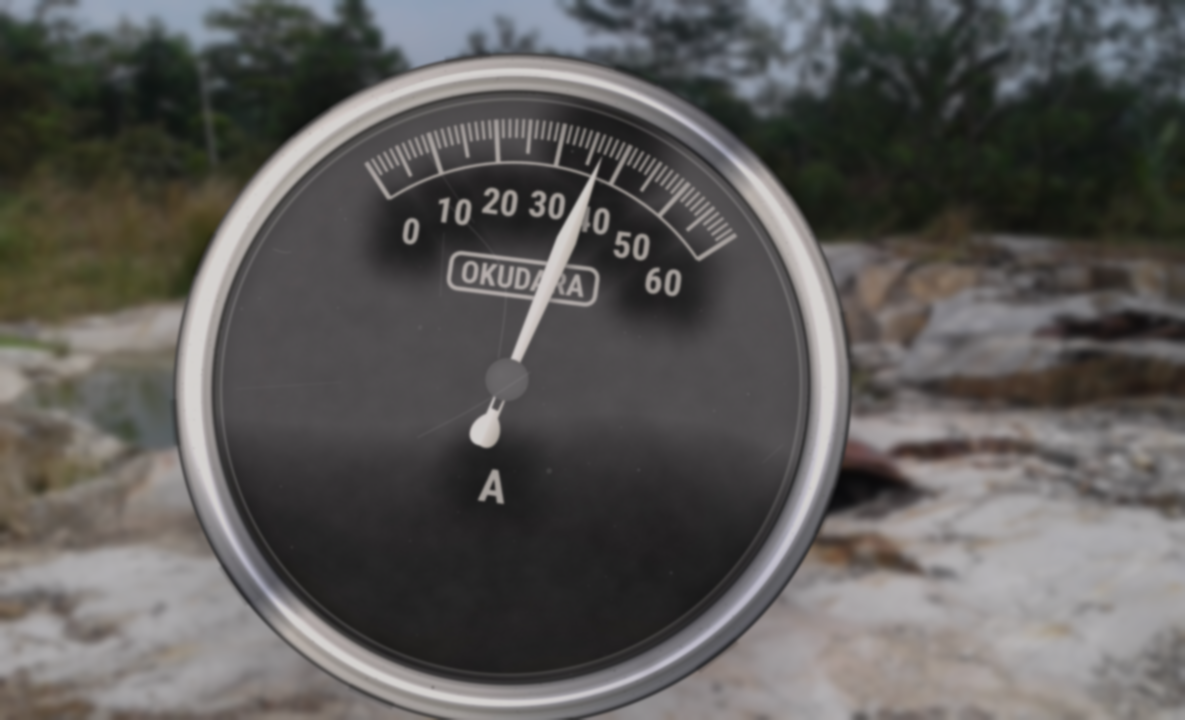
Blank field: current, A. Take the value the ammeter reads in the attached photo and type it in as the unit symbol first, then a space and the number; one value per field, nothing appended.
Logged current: A 37
